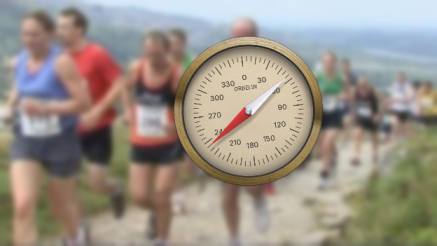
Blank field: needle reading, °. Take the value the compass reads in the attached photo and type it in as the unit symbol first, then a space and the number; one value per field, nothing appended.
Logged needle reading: ° 235
